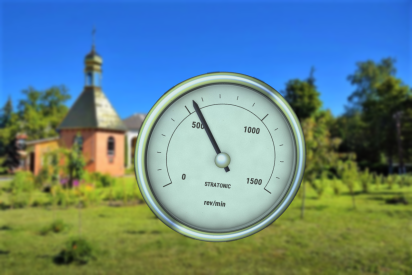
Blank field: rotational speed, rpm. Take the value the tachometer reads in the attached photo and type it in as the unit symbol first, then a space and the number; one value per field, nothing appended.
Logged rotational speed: rpm 550
